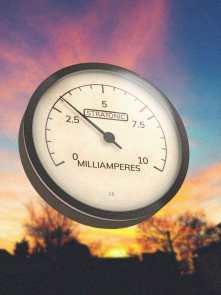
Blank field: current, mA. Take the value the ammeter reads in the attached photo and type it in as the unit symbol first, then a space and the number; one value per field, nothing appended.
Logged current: mA 3
